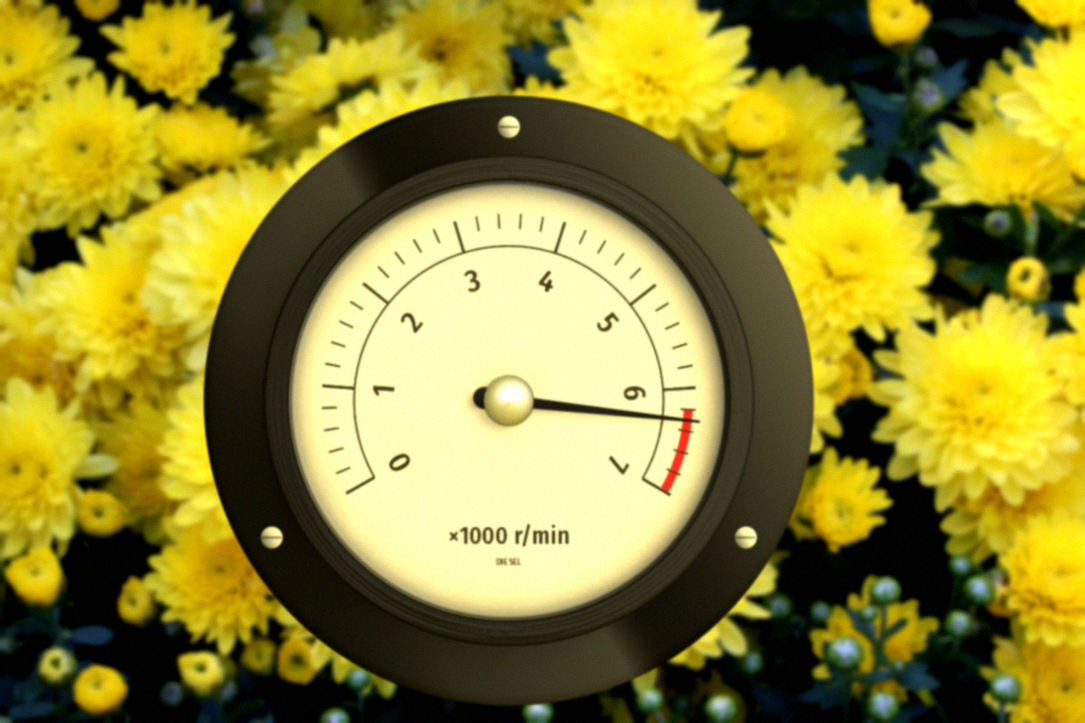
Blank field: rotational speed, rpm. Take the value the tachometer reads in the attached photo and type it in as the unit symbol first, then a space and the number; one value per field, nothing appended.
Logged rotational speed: rpm 6300
